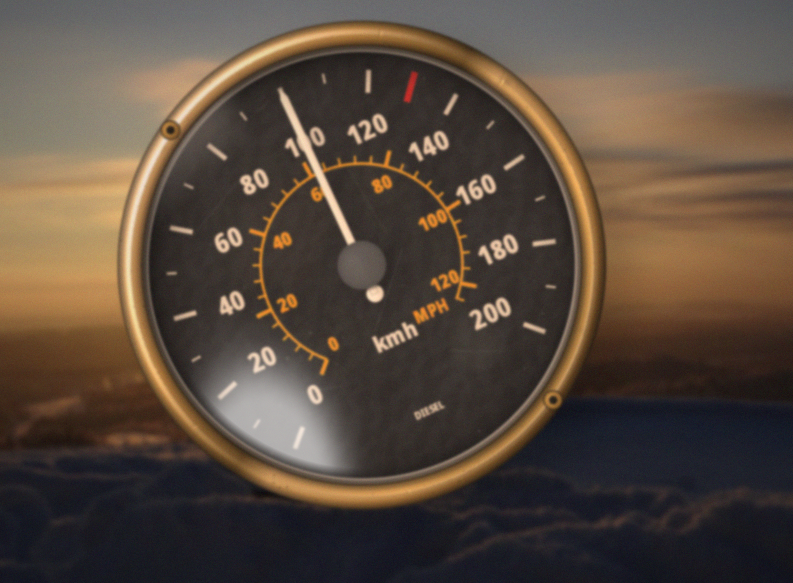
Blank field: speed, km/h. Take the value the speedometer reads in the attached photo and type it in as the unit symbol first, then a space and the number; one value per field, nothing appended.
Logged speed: km/h 100
